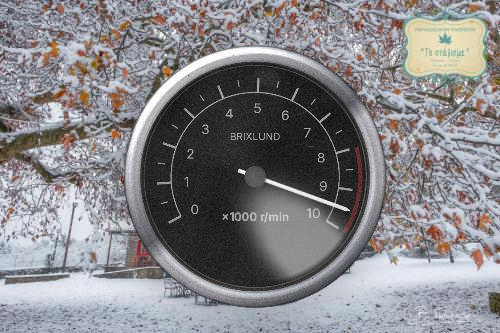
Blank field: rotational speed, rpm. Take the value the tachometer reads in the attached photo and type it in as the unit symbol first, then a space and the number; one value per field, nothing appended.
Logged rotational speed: rpm 9500
